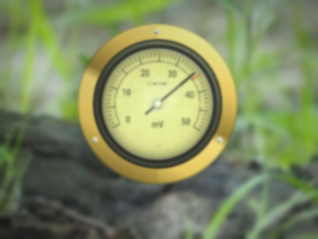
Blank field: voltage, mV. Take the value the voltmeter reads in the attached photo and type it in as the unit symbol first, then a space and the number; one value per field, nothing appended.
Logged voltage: mV 35
